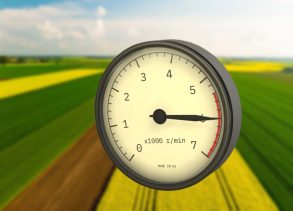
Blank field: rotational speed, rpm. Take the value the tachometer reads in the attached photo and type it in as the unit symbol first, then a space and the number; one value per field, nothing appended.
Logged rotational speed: rpm 6000
